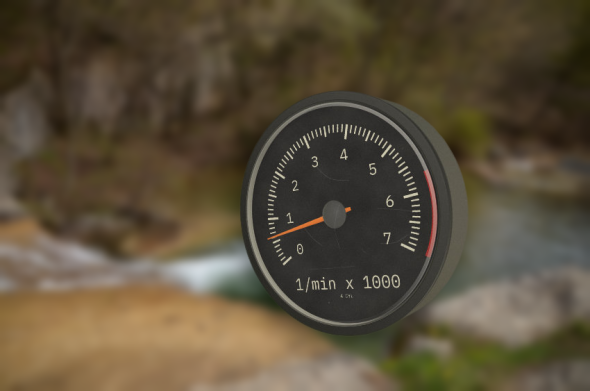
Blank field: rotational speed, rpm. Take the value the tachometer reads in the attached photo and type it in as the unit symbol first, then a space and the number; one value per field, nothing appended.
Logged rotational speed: rpm 600
